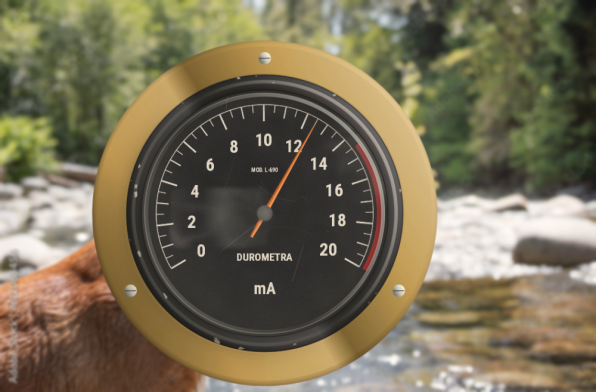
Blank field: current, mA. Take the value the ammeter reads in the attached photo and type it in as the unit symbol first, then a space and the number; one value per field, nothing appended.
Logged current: mA 12.5
